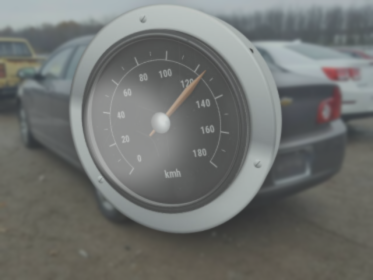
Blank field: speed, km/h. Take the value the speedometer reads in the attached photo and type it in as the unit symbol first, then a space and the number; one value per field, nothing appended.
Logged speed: km/h 125
